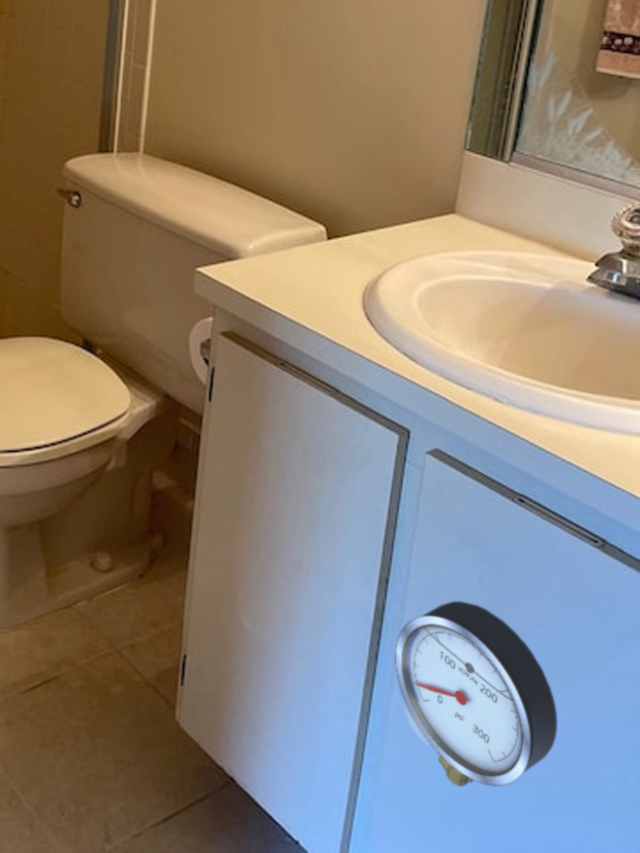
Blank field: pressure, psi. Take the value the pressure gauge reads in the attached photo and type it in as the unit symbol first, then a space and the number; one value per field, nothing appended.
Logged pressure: psi 20
